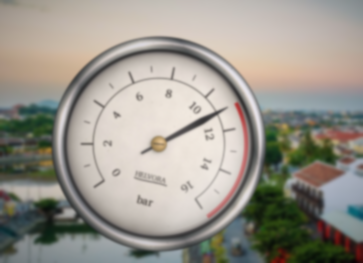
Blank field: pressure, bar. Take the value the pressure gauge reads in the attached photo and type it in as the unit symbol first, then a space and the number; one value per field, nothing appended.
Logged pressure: bar 11
